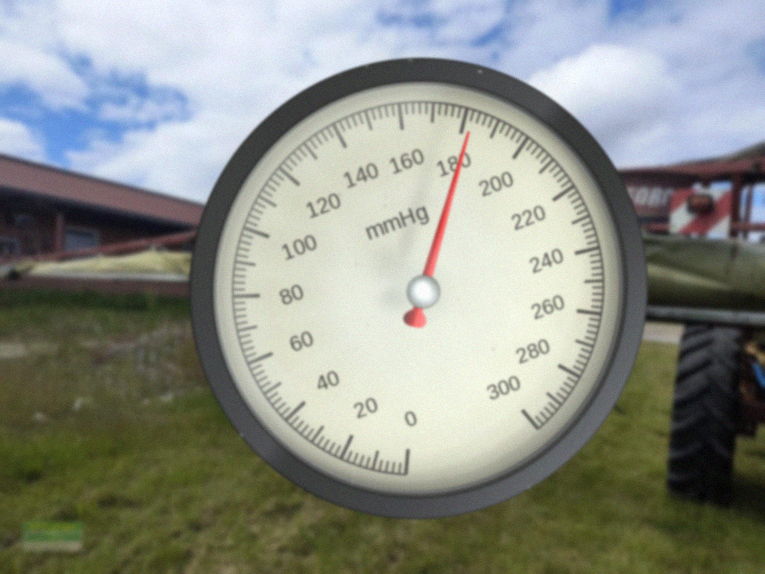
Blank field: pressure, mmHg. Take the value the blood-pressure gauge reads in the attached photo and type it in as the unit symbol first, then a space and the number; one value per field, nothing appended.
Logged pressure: mmHg 182
